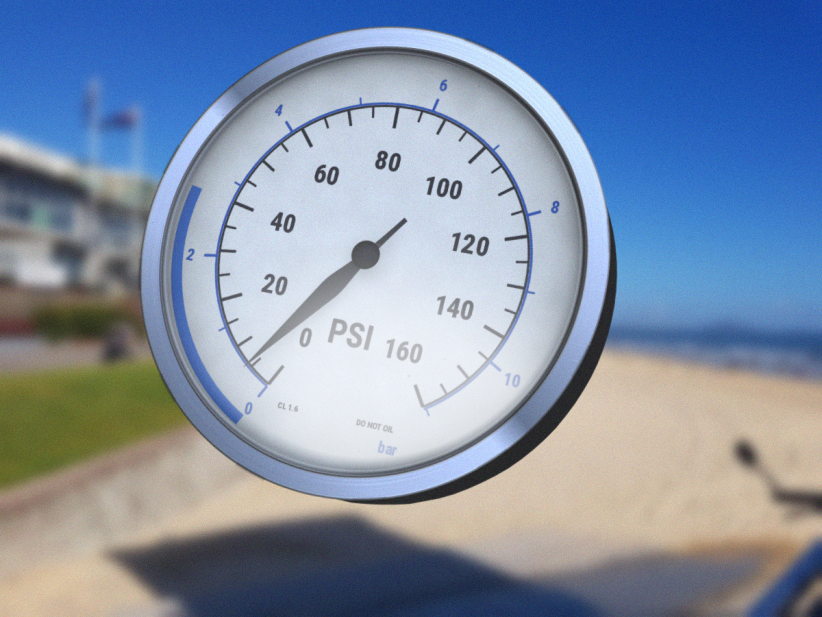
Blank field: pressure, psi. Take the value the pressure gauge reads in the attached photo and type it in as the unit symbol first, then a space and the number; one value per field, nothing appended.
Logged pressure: psi 5
